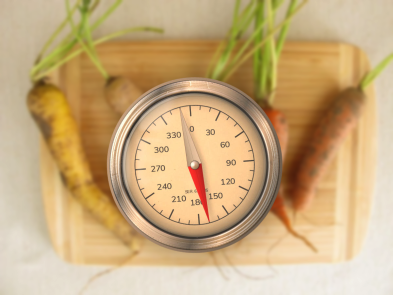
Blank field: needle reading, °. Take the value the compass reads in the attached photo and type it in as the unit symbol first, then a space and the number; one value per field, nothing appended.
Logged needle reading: ° 170
